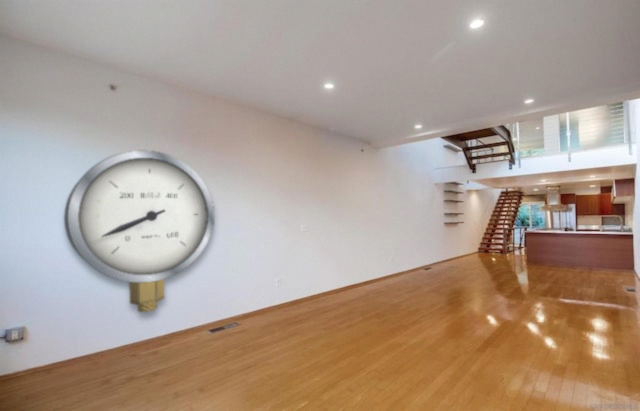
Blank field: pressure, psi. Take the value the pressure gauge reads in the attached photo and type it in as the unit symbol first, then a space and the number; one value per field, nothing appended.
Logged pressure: psi 50
